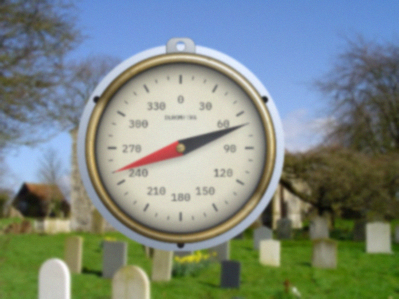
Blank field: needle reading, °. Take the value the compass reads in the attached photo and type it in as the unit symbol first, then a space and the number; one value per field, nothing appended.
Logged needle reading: ° 250
